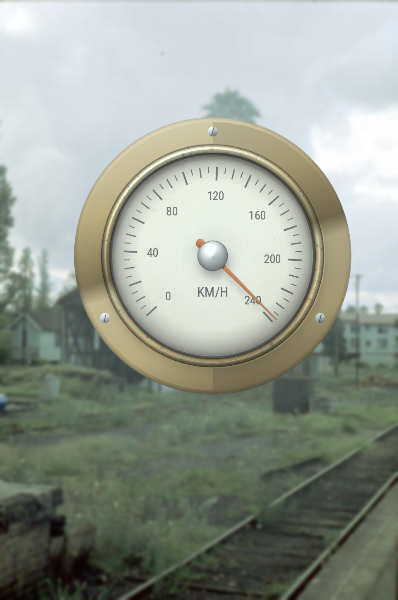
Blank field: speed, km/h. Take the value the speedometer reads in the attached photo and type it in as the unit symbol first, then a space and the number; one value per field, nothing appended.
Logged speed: km/h 237.5
